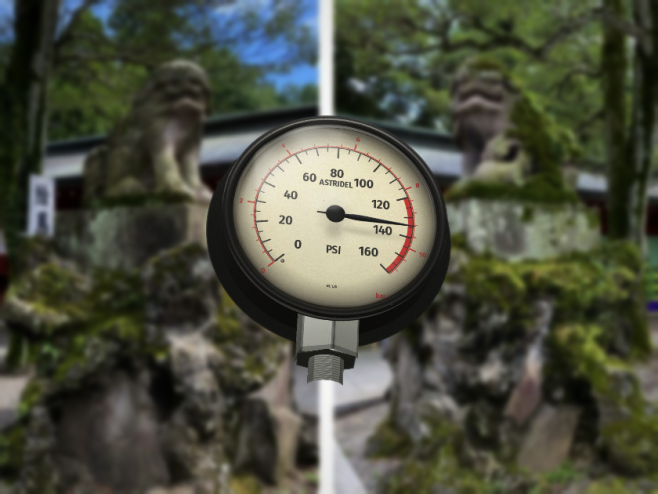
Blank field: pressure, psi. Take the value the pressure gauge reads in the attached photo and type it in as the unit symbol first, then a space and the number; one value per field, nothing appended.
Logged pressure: psi 135
